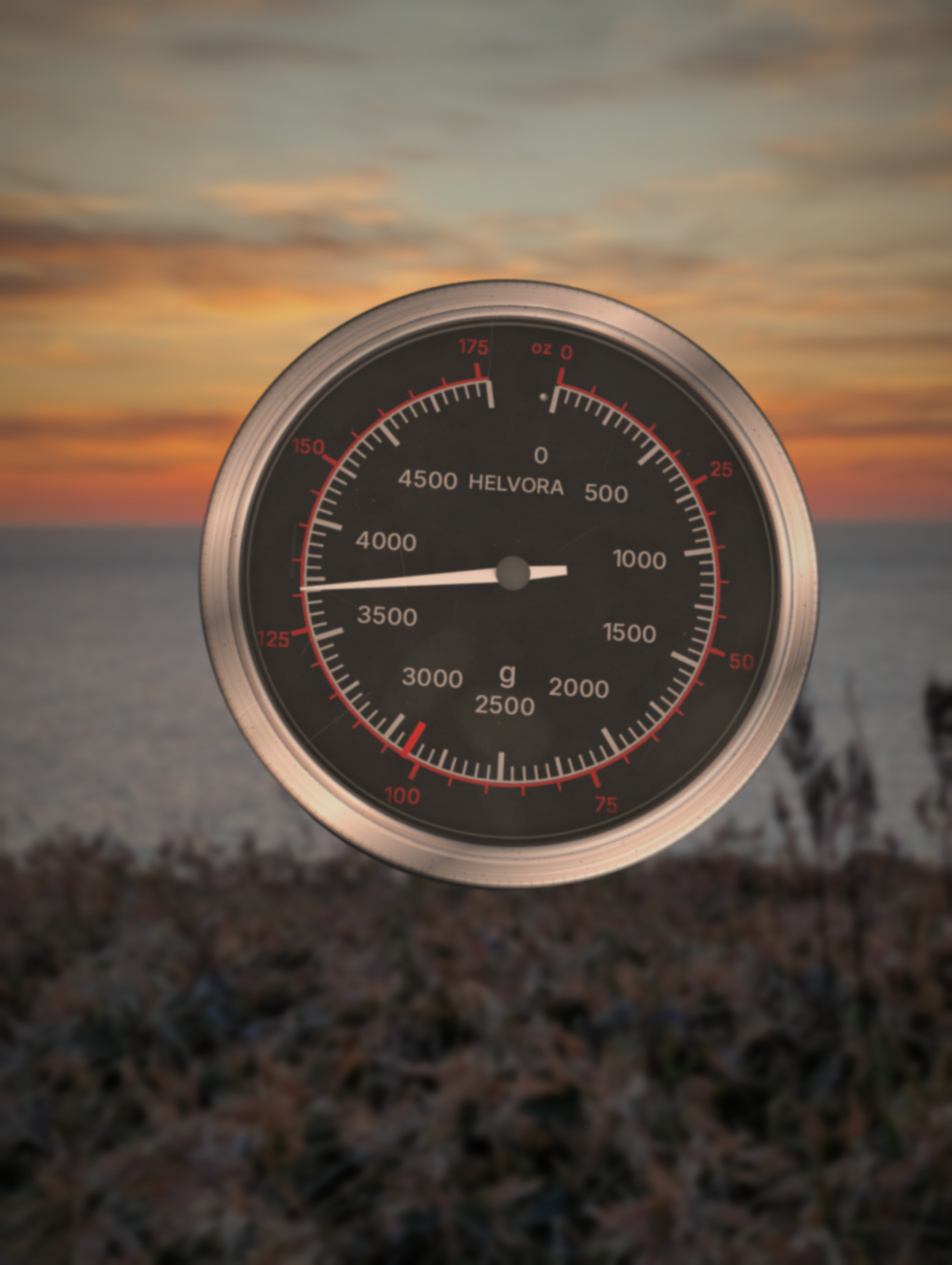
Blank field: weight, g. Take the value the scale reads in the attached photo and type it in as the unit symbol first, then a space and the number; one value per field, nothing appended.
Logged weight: g 3700
